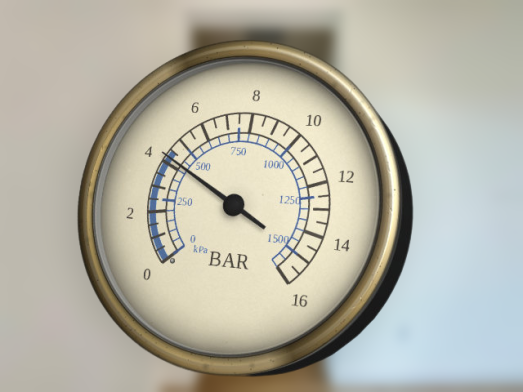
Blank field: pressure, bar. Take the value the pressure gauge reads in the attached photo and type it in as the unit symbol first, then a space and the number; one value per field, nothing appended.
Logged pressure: bar 4.25
